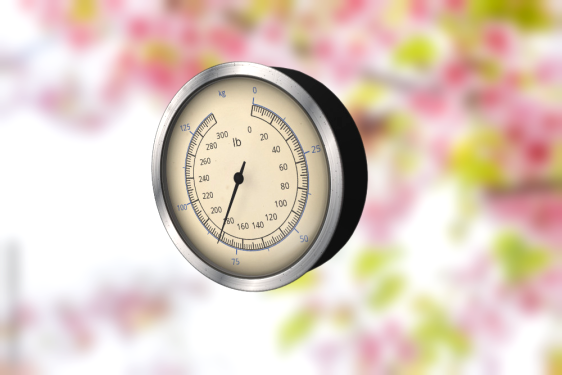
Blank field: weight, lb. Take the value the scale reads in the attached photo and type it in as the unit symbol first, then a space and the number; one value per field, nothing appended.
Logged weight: lb 180
